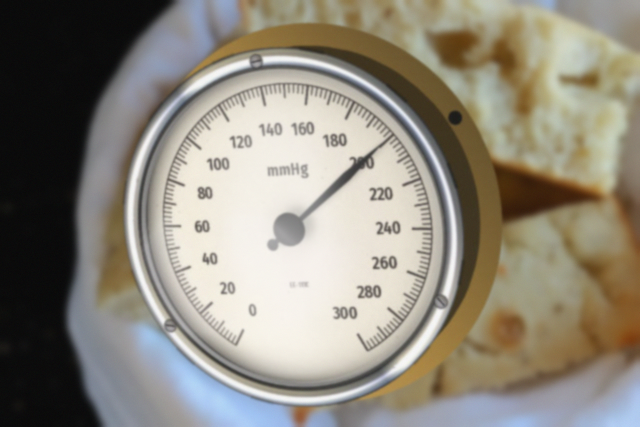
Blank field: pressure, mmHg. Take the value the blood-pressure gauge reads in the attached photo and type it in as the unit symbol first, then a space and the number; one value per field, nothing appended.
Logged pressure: mmHg 200
